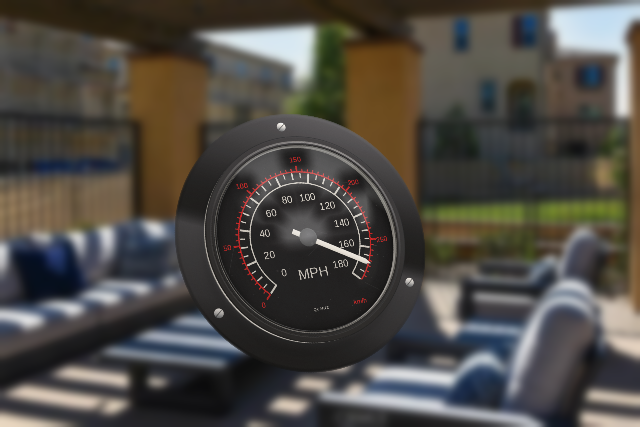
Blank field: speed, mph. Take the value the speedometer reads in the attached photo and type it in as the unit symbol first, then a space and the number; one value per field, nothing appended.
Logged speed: mph 170
